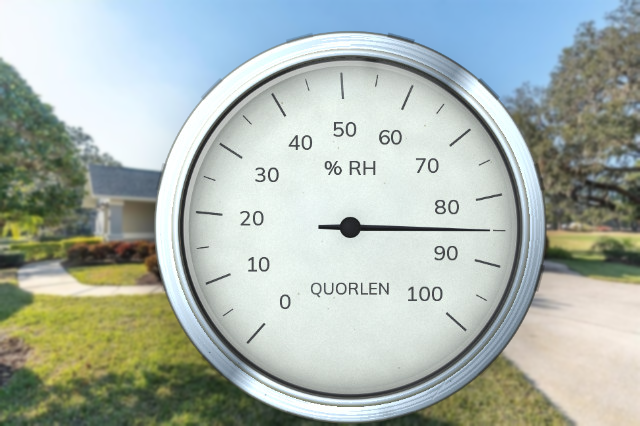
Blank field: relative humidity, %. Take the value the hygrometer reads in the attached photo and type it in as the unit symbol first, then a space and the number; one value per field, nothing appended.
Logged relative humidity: % 85
